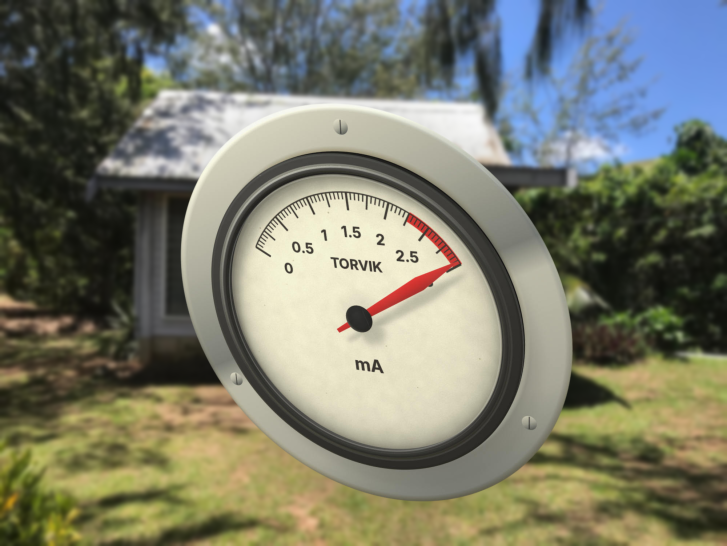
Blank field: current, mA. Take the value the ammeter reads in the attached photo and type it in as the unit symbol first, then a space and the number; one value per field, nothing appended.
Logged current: mA 2.95
